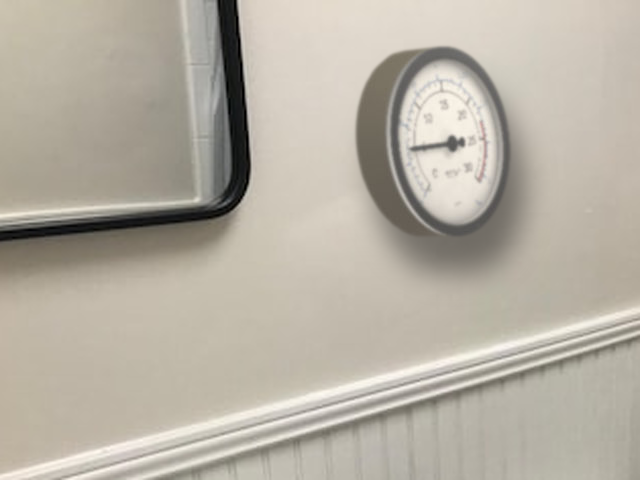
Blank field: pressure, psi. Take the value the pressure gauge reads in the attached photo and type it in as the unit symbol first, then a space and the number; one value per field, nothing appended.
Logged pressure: psi 5
